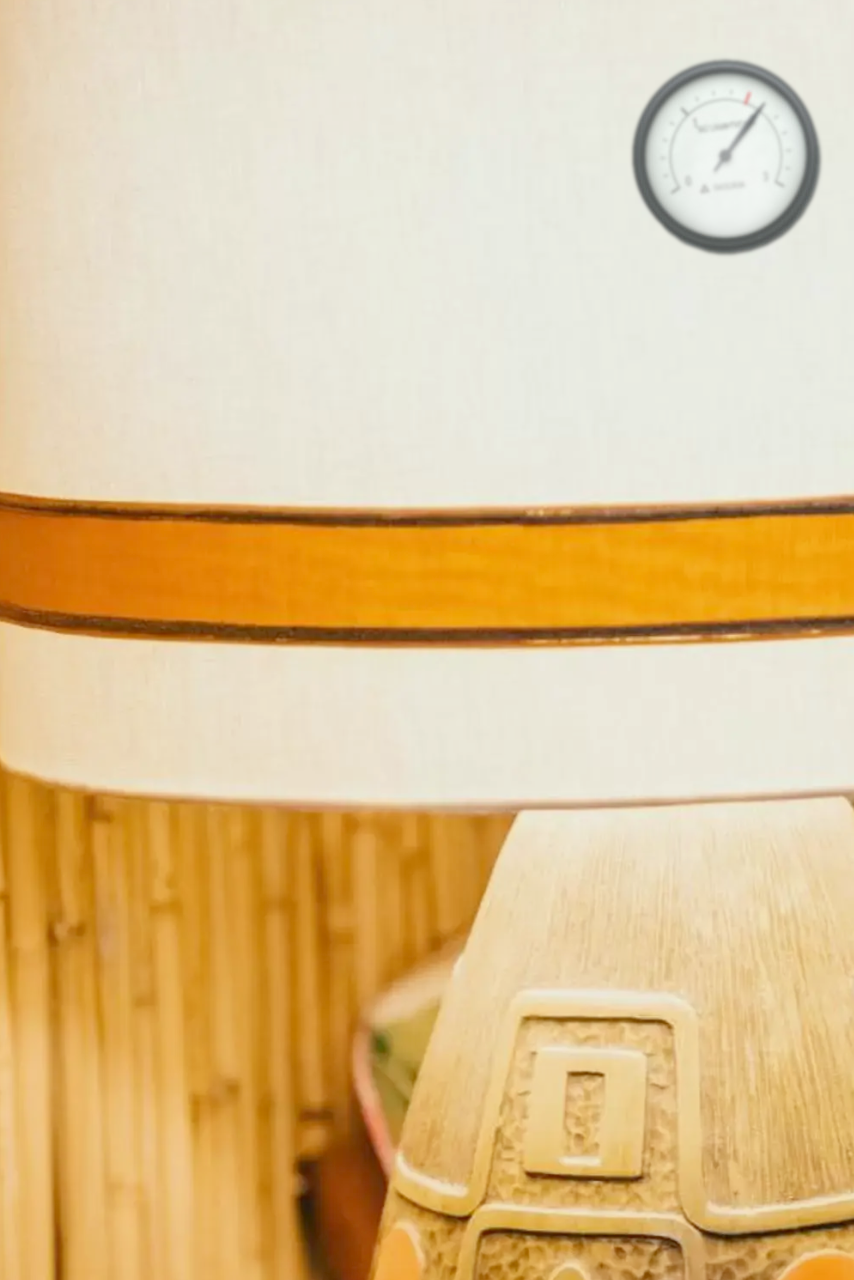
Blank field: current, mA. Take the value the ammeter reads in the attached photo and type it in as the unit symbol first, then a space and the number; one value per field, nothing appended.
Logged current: mA 2
